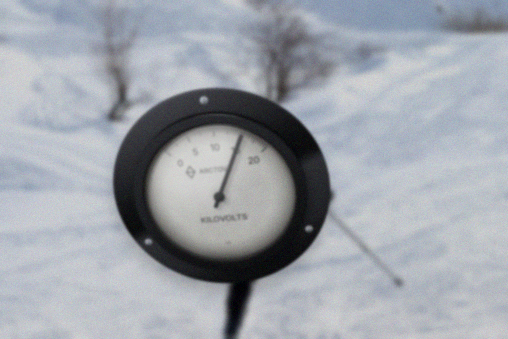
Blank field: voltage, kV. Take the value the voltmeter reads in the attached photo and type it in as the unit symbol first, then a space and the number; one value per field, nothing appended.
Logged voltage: kV 15
